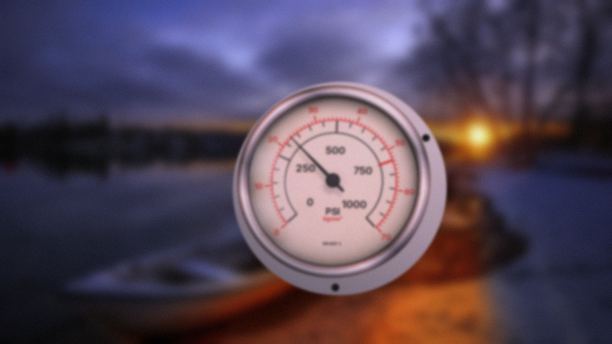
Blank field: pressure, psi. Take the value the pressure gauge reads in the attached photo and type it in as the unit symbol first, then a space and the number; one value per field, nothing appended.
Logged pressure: psi 325
